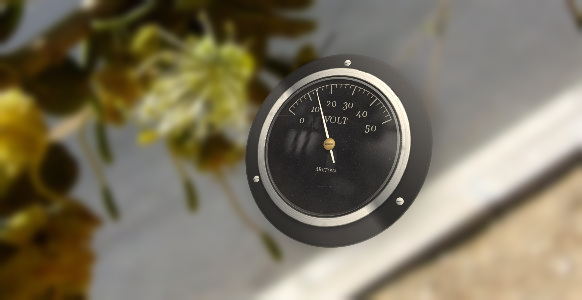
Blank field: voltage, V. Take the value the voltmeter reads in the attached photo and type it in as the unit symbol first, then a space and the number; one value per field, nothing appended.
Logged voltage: V 14
